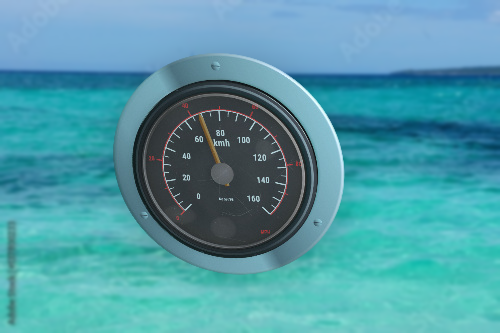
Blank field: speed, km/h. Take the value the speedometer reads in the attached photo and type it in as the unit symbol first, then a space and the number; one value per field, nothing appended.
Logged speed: km/h 70
